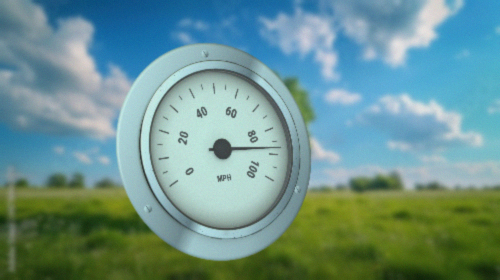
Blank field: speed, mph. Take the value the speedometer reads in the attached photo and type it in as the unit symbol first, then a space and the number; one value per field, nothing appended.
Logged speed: mph 87.5
